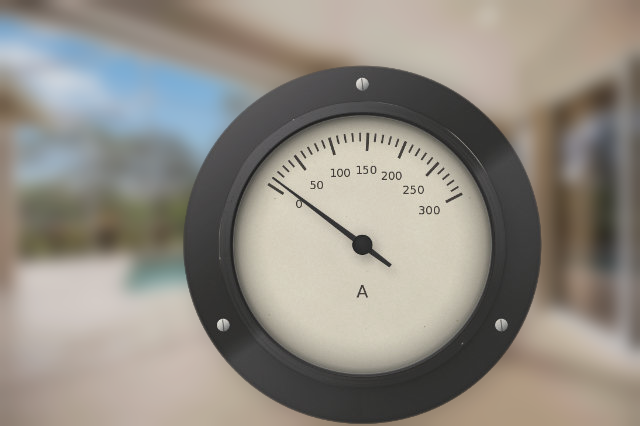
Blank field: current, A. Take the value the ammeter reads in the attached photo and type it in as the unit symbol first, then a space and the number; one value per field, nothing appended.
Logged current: A 10
